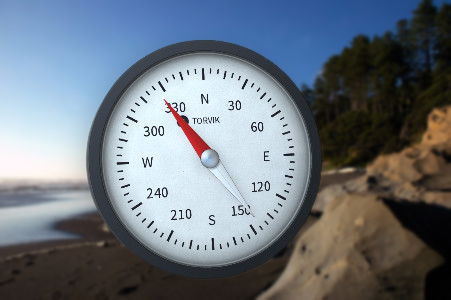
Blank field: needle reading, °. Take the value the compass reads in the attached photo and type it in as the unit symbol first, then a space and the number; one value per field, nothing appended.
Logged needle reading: ° 325
